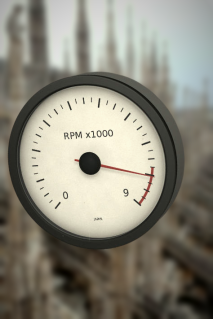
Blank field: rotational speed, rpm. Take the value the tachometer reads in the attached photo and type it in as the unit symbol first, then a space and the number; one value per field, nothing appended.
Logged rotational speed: rpm 8000
